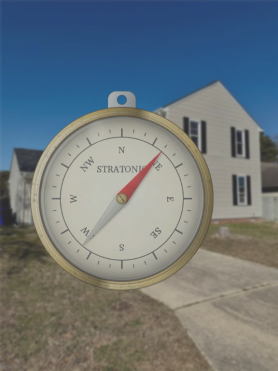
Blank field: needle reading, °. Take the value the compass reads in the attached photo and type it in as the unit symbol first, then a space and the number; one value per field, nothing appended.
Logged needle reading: ° 40
